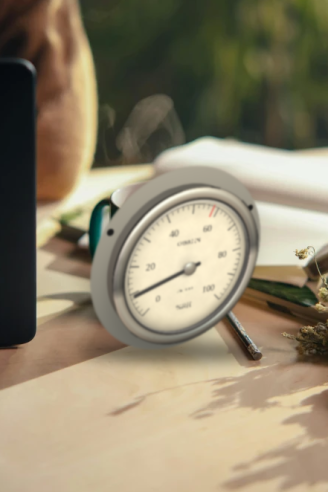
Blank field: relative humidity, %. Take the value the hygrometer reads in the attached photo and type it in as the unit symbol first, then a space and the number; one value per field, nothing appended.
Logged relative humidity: % 10
